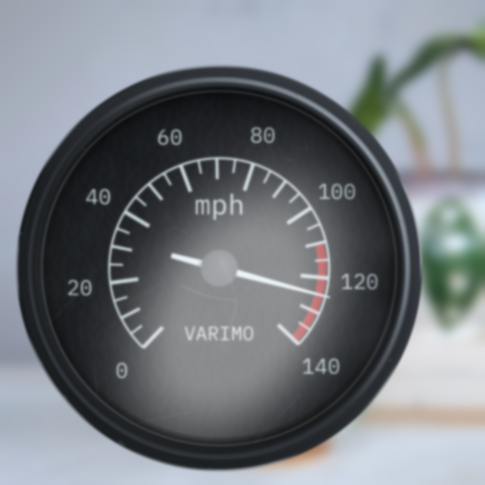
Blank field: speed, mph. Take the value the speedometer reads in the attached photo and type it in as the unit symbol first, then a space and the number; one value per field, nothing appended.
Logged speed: mph 125
